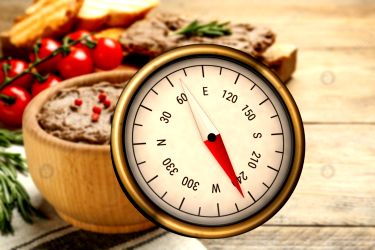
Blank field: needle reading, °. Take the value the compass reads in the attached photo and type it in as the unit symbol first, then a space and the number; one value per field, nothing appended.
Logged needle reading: ° 247.5
